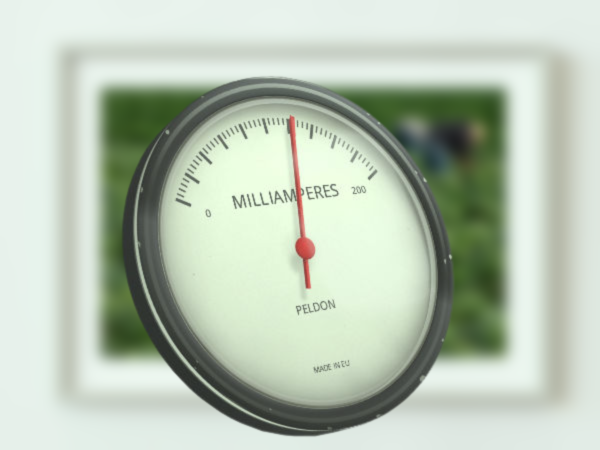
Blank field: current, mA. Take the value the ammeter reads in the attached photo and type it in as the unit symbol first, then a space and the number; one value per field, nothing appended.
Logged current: mA 120
